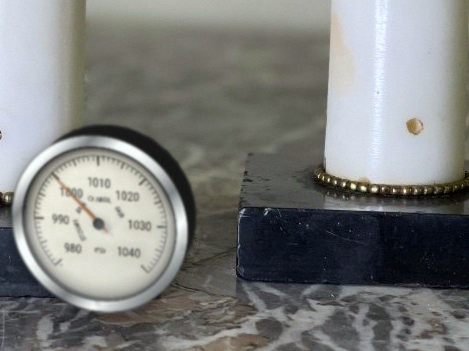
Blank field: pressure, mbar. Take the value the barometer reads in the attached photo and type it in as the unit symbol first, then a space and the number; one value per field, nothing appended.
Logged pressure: mbar 1000
